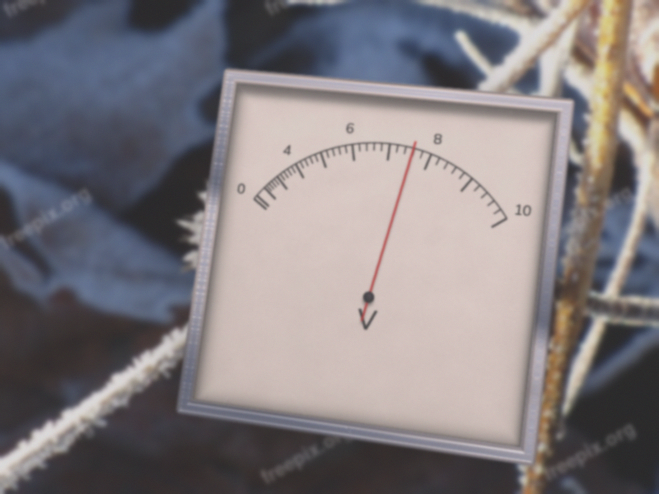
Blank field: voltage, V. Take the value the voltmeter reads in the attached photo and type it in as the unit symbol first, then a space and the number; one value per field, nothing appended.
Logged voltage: V 7.6
